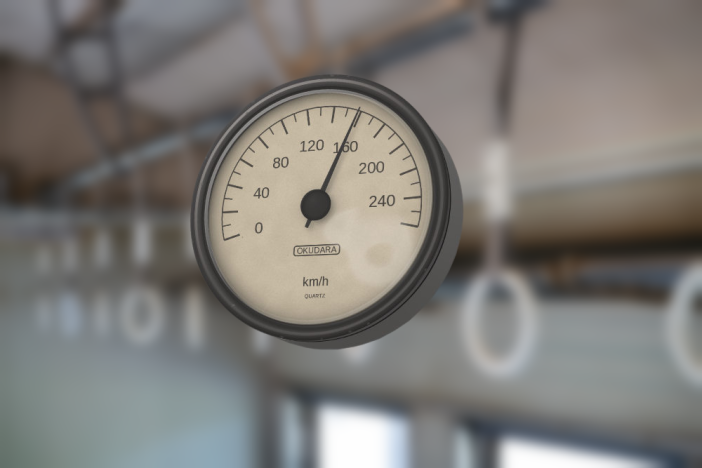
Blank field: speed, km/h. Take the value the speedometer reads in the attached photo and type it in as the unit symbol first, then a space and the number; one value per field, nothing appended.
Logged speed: km/h 160
